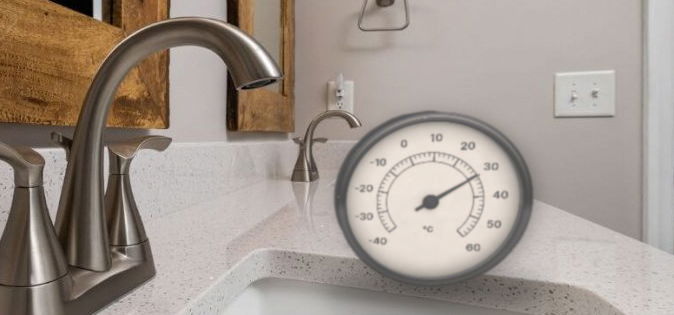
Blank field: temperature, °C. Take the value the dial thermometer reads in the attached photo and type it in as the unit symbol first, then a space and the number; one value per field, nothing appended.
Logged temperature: °C 30
